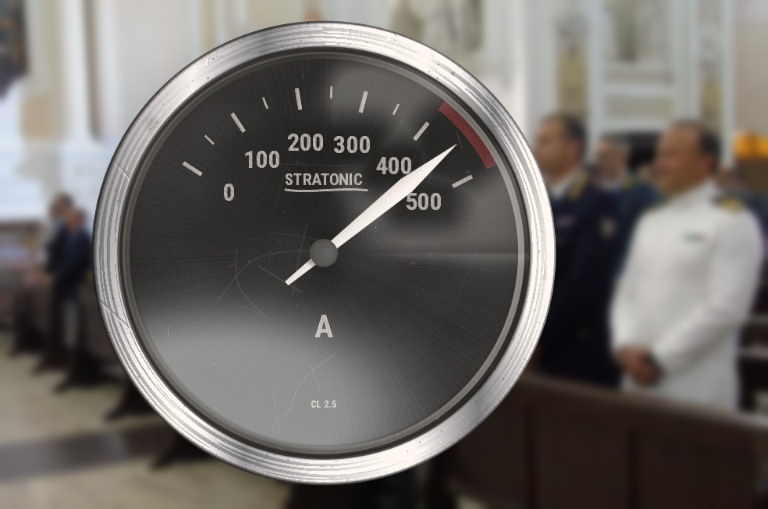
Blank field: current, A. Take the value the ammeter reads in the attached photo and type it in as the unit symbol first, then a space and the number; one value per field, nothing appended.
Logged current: A 450
